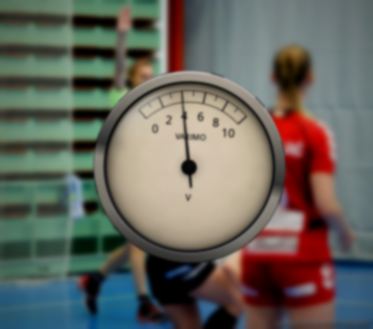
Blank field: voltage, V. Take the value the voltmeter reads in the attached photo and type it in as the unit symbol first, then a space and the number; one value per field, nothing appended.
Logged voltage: V 4
